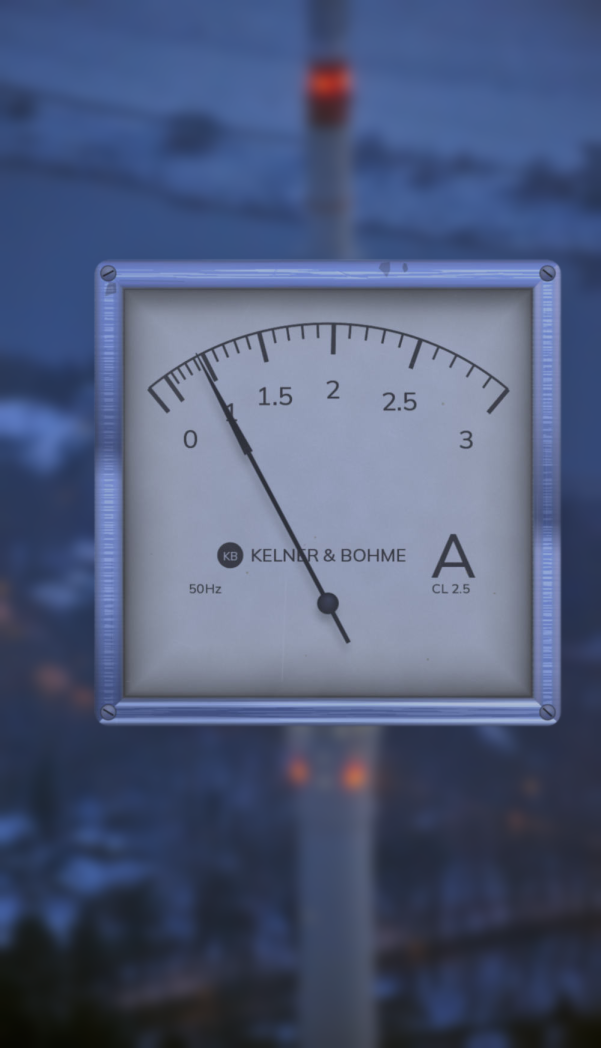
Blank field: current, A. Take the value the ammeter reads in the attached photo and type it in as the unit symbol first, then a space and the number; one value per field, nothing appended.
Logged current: A 0.95
